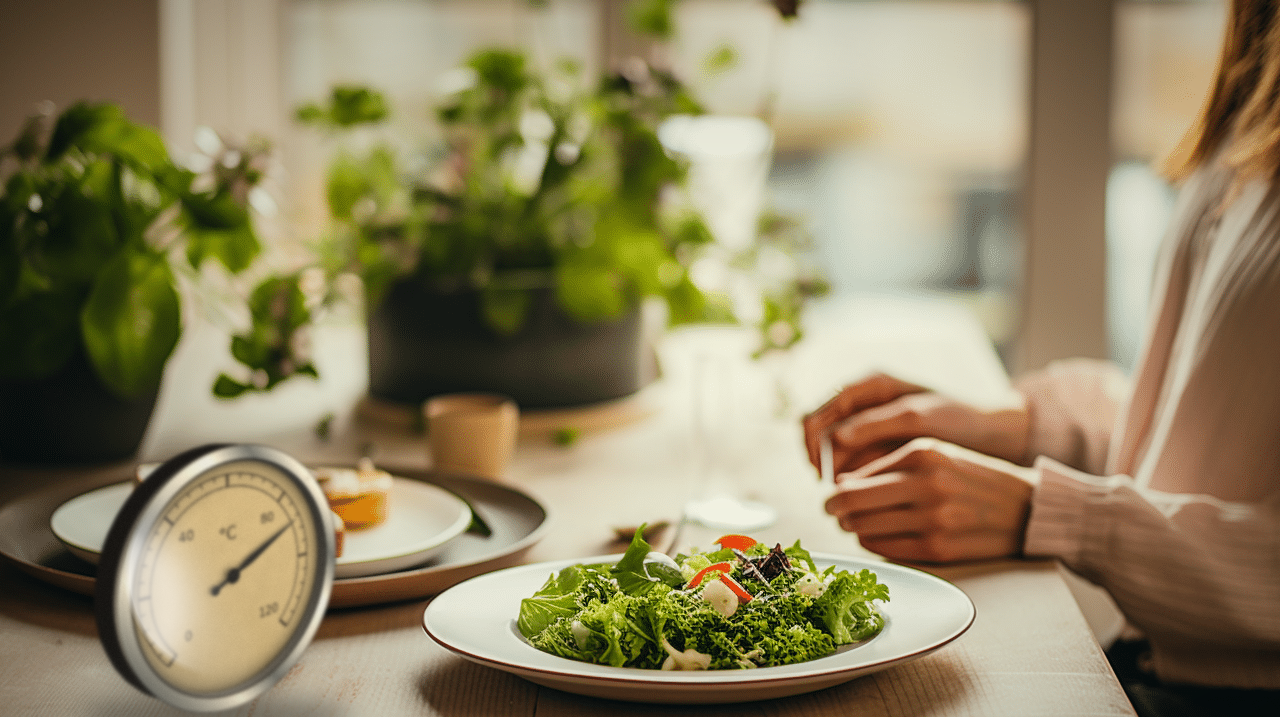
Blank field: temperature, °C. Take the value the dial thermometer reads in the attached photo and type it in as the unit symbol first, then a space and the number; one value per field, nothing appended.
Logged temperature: °C 88
